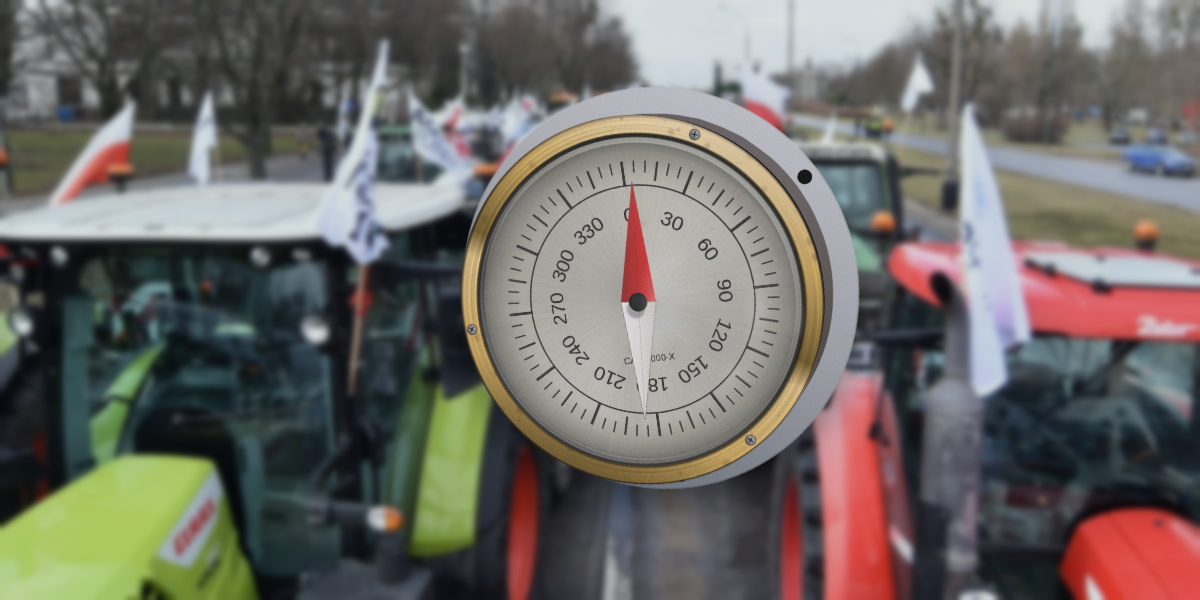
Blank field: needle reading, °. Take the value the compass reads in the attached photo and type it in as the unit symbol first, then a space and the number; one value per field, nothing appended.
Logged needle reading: ° 5
